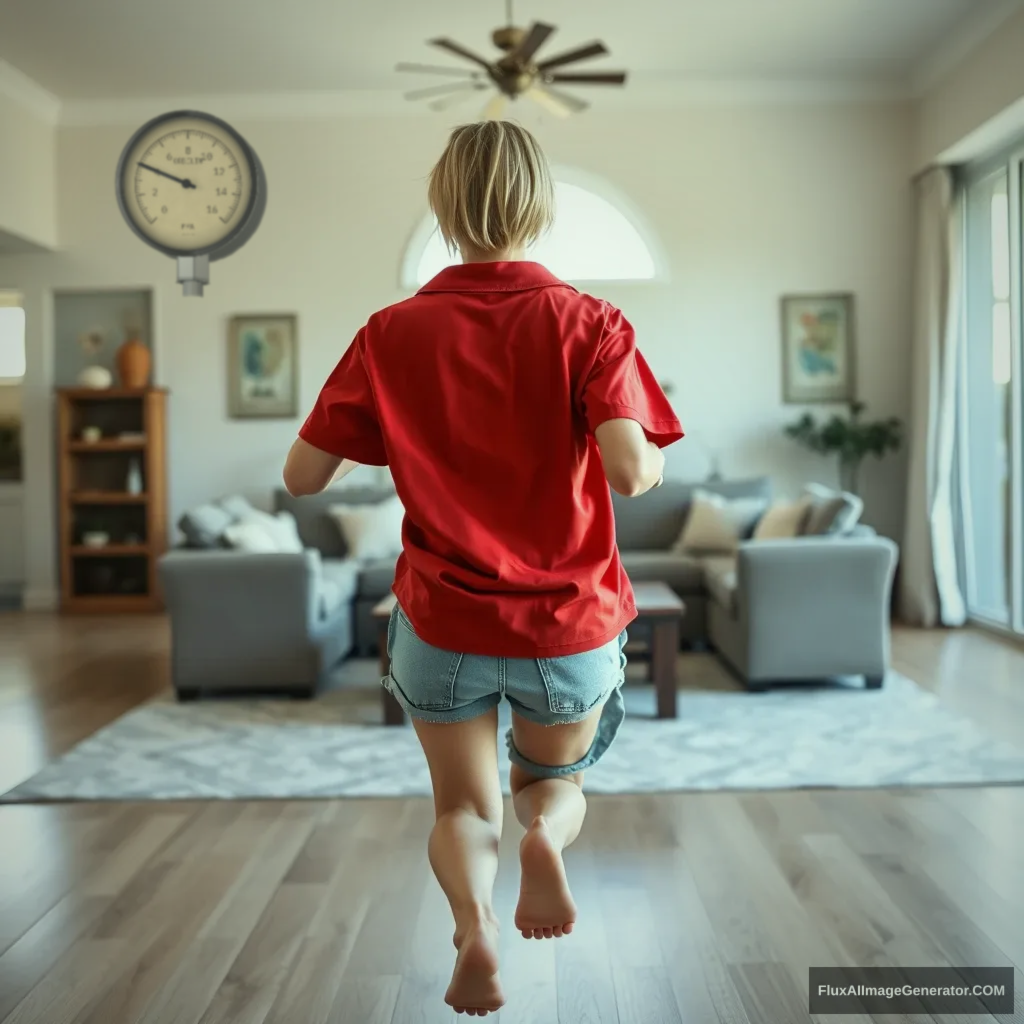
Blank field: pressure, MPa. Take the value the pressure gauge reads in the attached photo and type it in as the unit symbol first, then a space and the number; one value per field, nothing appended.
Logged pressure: MPa 4
